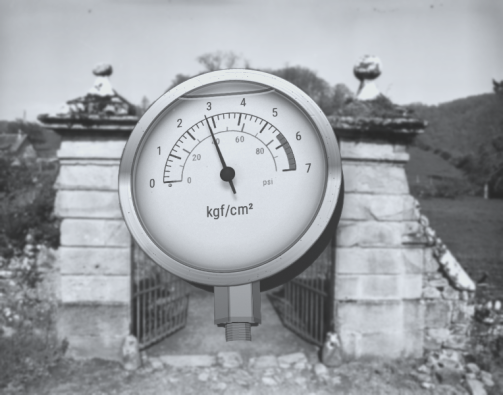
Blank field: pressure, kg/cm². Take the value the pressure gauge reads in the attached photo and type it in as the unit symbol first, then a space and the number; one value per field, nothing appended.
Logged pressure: kg/cm² 2.8
